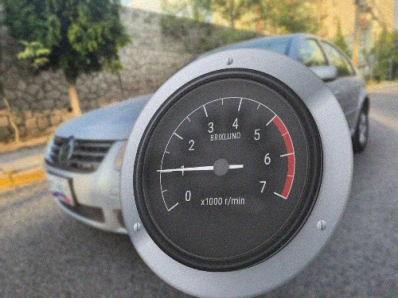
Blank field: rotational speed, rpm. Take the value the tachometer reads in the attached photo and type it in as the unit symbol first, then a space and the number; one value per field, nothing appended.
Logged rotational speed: rpm 1000
